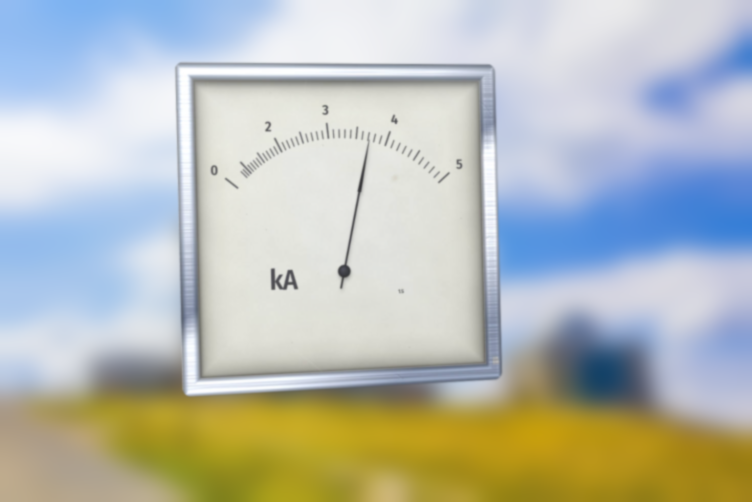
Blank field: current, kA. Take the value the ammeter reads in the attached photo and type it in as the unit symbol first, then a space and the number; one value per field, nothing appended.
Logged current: kA 3.7
